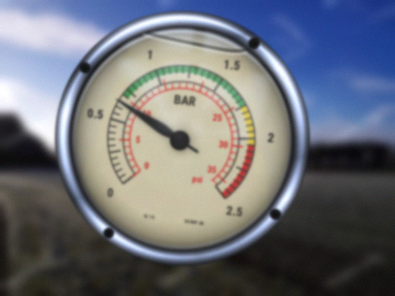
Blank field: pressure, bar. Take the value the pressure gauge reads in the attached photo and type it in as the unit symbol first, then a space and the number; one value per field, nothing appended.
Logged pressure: bar 0.65
